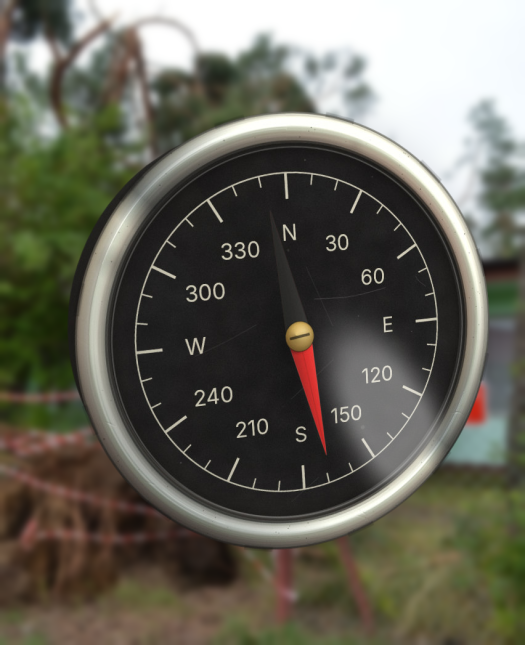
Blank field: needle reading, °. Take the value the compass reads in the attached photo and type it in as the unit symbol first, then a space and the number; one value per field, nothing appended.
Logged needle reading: ° 170
